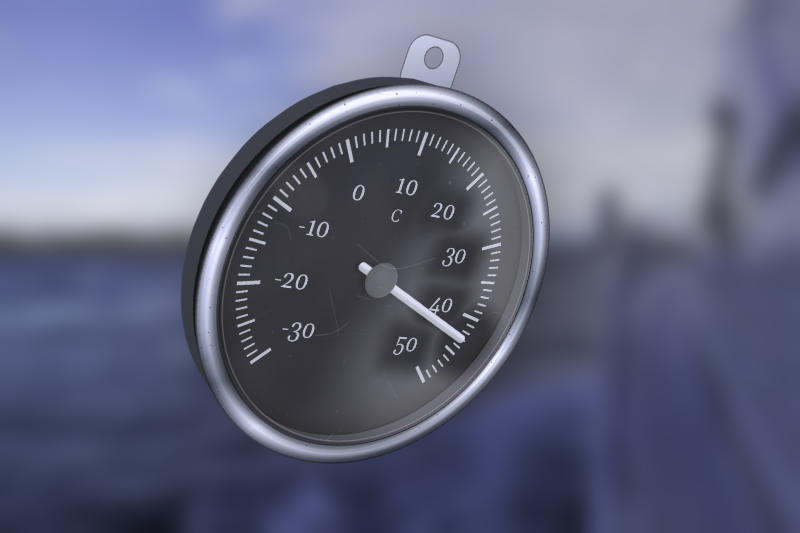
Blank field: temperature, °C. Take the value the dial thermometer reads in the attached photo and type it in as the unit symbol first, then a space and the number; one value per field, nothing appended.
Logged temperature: °C 43
